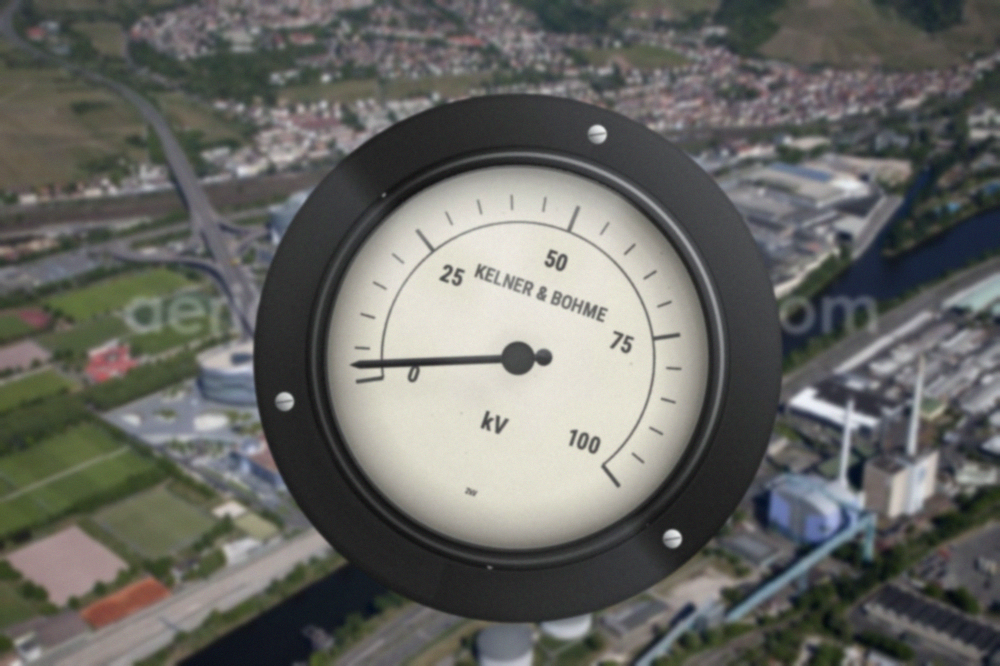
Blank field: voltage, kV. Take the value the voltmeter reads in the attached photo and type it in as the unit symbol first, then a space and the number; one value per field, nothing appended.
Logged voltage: kV 2.5
